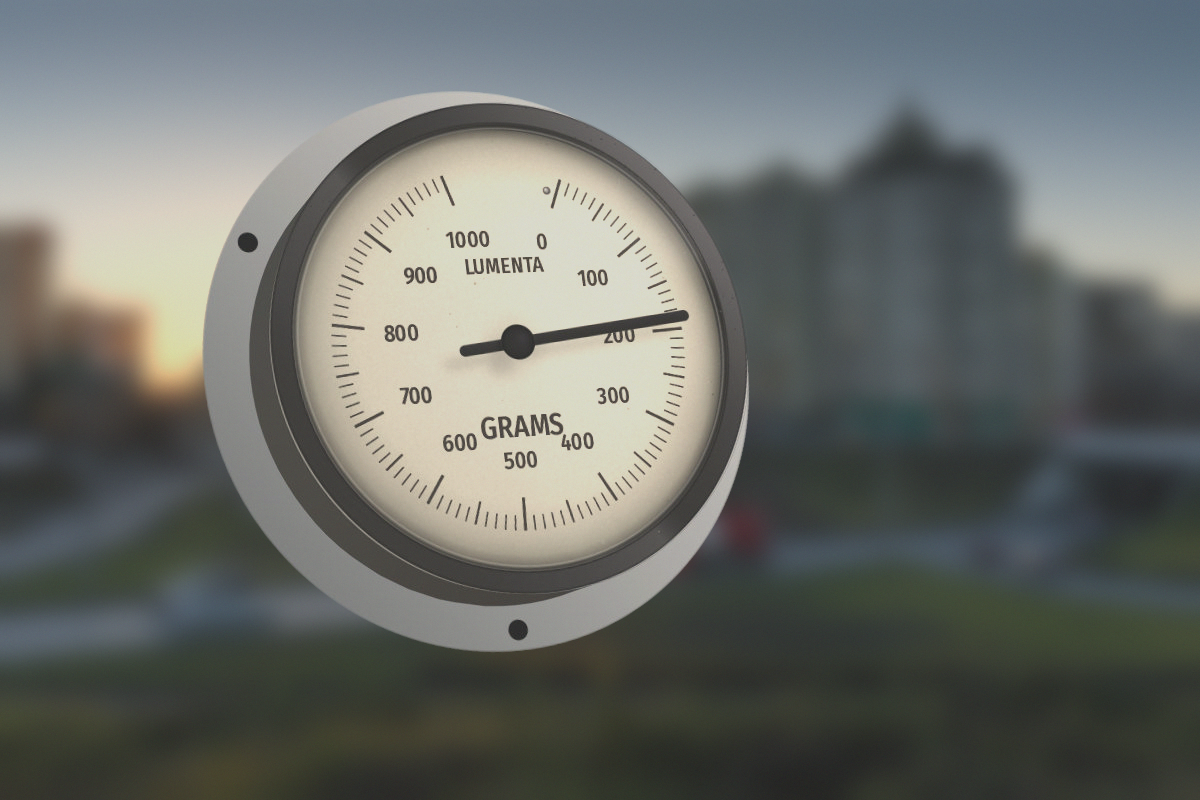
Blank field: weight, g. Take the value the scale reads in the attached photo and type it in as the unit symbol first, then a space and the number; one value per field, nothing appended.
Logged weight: g 190
